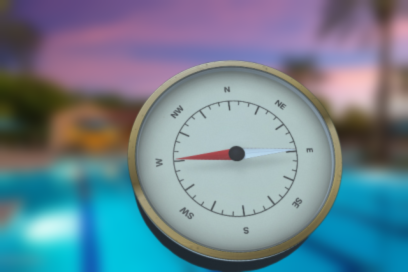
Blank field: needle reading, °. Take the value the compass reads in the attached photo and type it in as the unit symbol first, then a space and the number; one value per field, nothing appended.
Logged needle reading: ° 270
